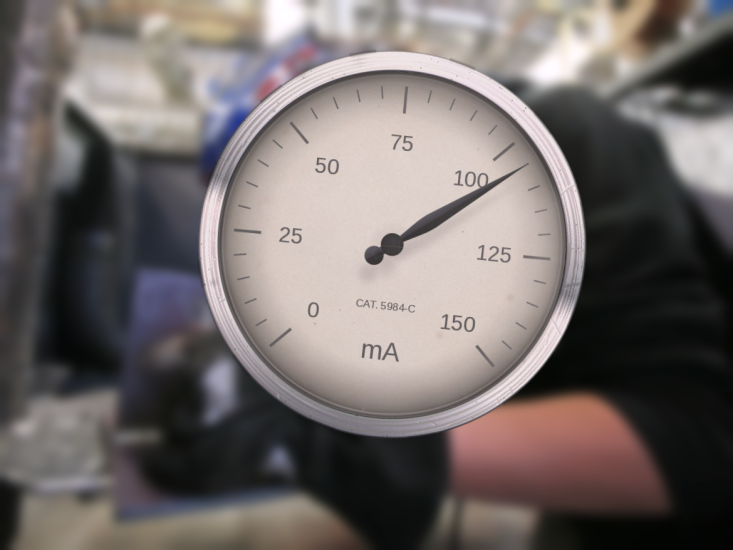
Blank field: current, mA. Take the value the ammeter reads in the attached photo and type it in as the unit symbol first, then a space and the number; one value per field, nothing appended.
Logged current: mA 105
